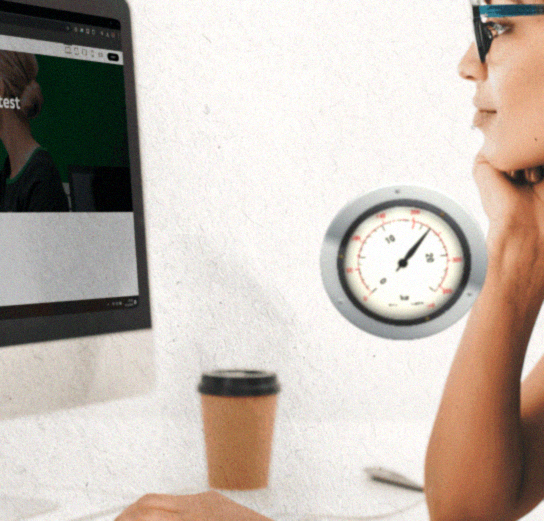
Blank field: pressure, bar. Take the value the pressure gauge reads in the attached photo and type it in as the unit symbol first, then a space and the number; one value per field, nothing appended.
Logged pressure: bar 16
